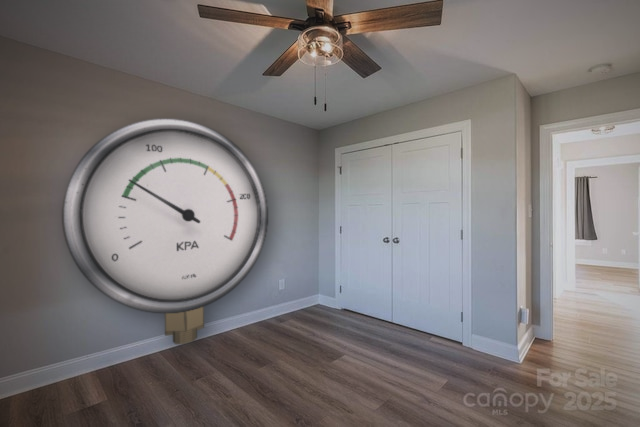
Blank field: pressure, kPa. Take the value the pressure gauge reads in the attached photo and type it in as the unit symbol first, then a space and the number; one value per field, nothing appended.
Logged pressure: kPa 65
